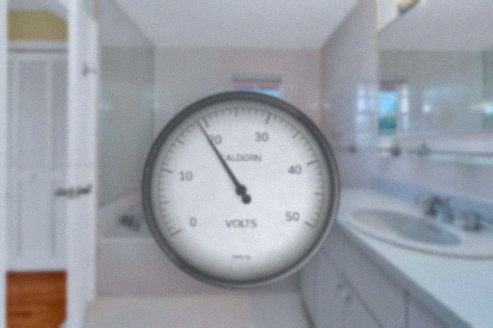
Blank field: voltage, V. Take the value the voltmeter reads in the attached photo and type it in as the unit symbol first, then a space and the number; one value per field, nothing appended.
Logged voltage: V 19
